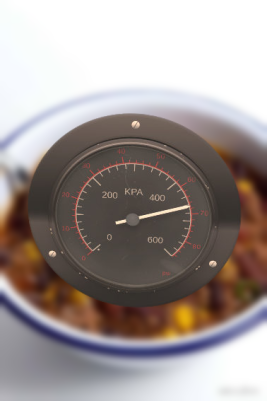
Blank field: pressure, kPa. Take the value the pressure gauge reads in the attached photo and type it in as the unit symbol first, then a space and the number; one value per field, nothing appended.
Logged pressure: kPa 460
